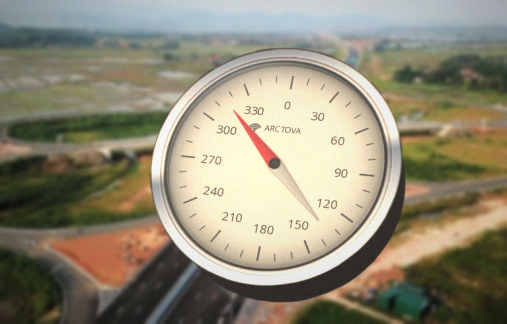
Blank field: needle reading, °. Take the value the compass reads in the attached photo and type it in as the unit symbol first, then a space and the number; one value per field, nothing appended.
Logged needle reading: ° 315
